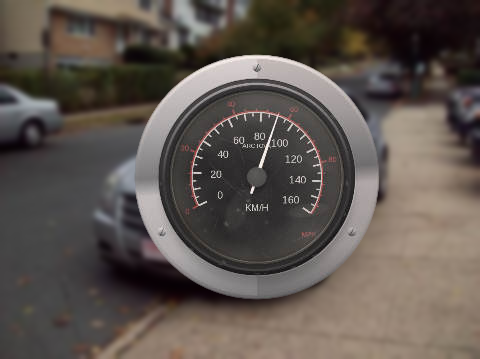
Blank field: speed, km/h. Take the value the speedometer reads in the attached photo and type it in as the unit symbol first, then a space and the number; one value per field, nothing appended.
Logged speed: km/h 90
